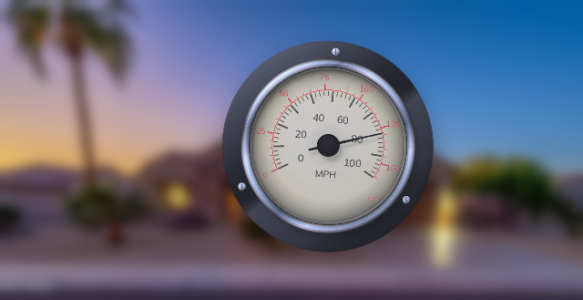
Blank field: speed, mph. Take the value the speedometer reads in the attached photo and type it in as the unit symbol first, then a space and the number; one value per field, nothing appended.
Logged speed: mph 80
